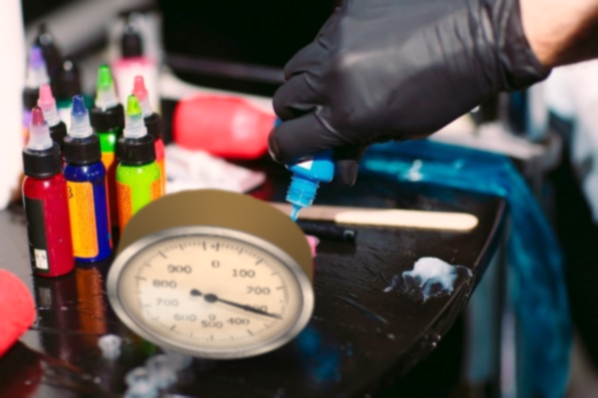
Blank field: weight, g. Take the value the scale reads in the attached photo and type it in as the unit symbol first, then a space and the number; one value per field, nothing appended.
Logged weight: g 300
